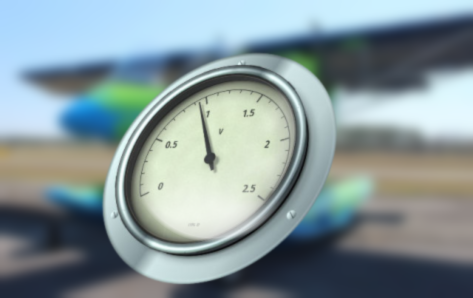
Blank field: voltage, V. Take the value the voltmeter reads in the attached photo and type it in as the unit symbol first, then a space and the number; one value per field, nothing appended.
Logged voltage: V 0.95
